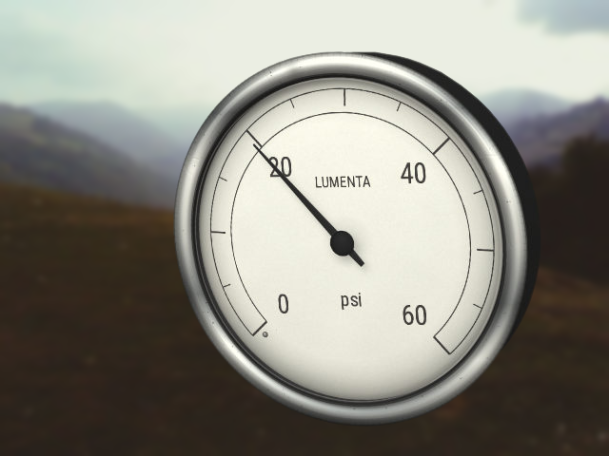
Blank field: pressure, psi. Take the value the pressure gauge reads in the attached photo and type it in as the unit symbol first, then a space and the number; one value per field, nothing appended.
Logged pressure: psi 20
